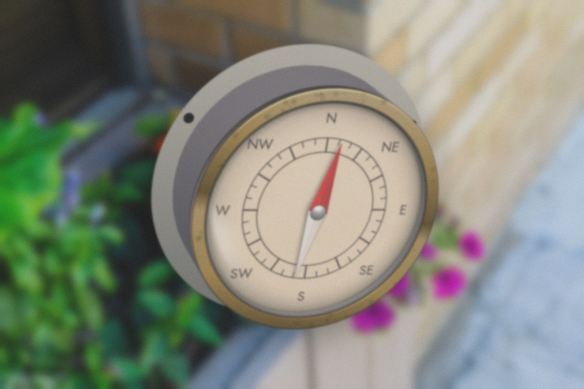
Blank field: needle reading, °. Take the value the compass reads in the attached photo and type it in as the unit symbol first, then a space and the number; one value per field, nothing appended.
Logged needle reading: ° 10
